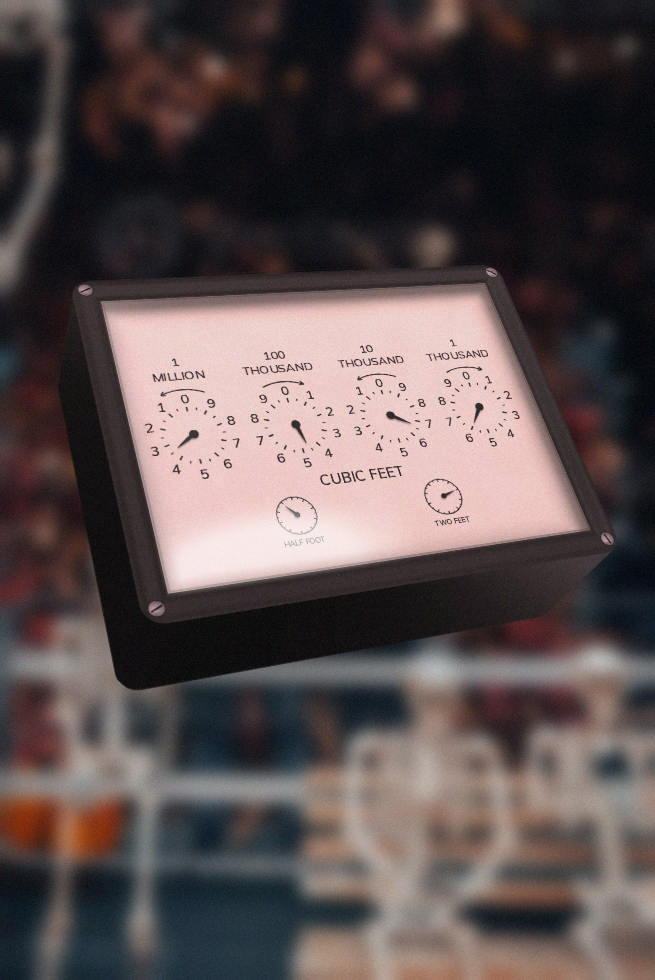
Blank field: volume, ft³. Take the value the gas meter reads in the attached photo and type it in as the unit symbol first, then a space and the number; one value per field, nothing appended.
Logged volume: ft³ 346600
